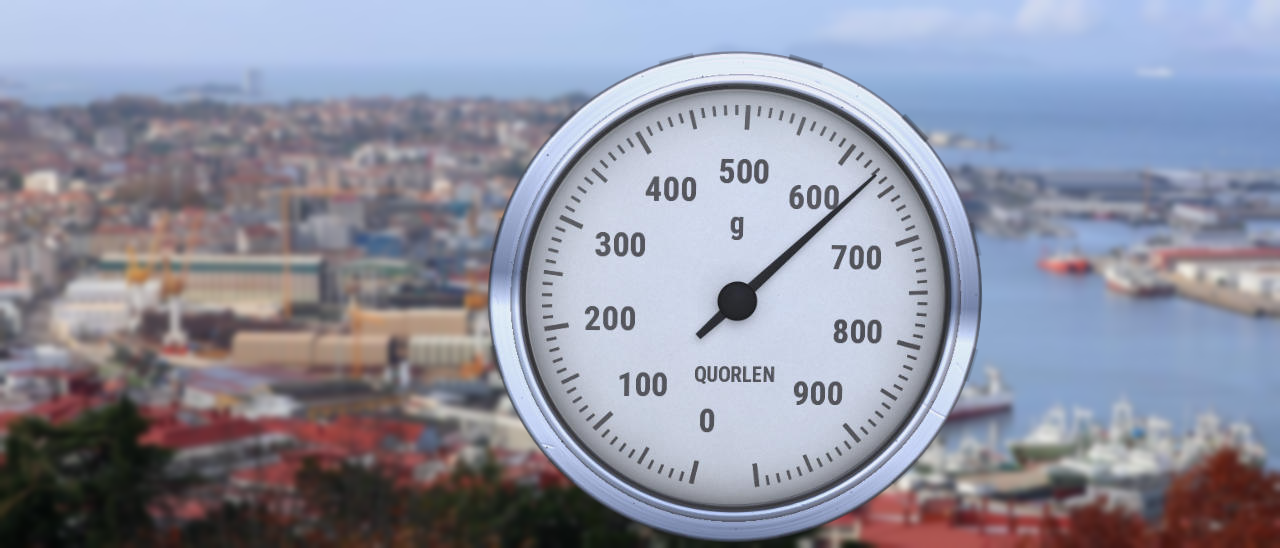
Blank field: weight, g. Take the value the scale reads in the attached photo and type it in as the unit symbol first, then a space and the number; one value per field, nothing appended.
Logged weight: g 630
